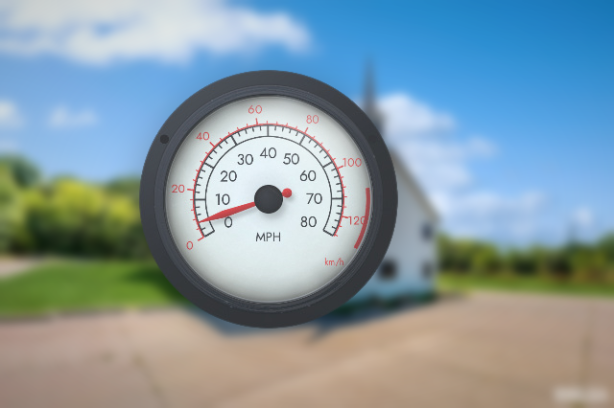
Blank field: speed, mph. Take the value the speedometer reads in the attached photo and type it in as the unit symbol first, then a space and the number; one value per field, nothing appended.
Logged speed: mph 4
